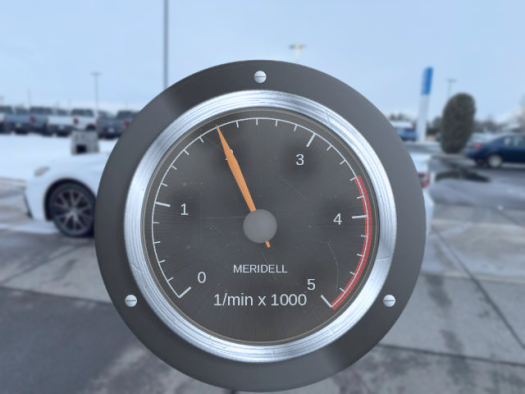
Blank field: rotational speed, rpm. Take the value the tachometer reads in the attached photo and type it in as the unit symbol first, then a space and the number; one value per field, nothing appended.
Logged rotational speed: rpm 2000
